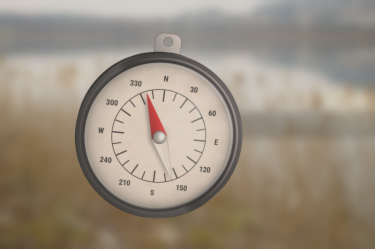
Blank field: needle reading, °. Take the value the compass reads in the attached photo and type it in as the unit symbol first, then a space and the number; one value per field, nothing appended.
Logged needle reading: ° 337.5
